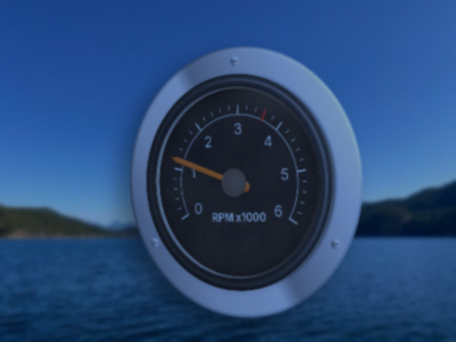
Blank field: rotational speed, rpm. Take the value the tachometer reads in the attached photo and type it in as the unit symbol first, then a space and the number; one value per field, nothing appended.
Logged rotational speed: rpm 1200
